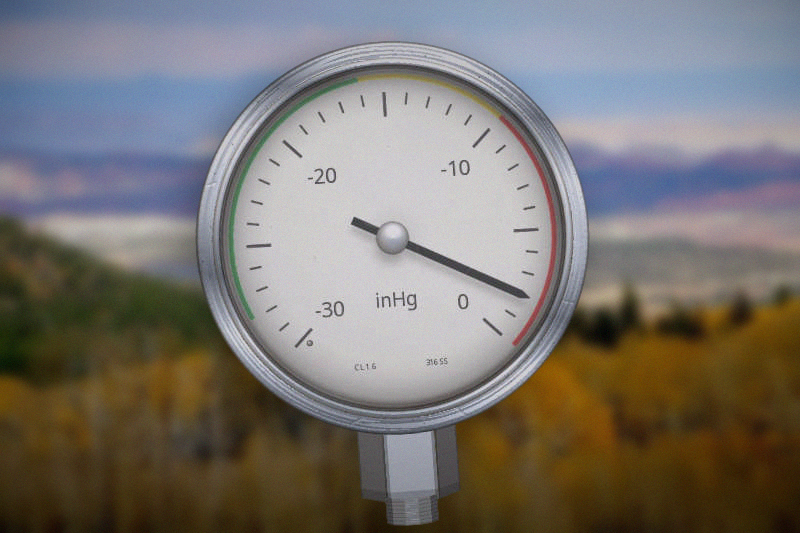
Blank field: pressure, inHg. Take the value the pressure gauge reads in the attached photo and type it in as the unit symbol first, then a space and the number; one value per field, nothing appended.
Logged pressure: inHg -2
